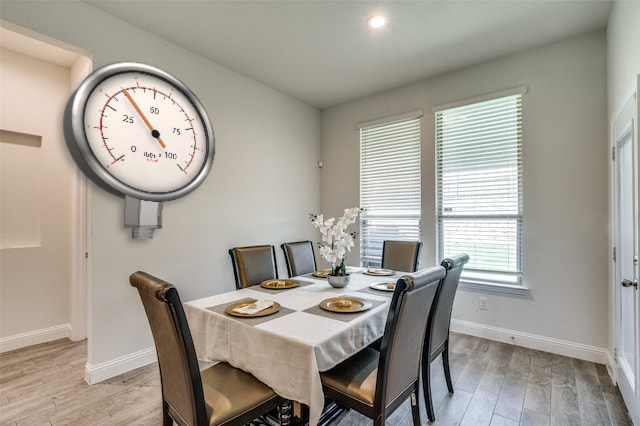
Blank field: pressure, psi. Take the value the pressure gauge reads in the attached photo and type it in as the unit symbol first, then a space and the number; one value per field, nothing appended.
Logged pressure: psi 35
